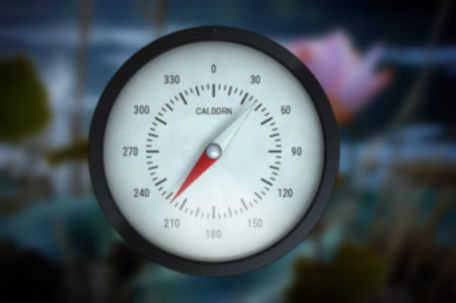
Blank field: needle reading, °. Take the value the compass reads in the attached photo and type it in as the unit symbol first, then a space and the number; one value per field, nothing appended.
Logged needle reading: ° 220
